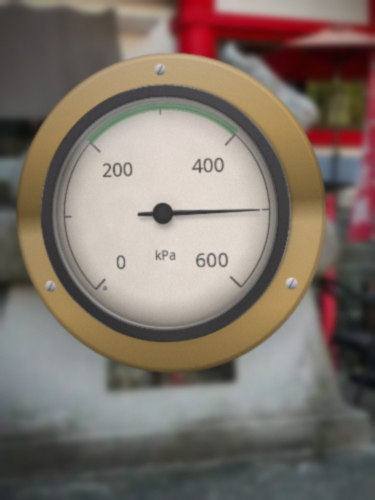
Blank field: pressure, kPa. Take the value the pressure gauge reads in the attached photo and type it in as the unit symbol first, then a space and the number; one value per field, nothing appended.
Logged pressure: kPa 500
